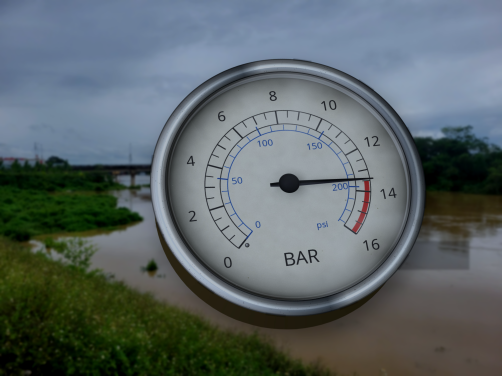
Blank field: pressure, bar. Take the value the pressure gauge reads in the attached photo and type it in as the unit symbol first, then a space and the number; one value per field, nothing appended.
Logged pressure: bar 13.5
